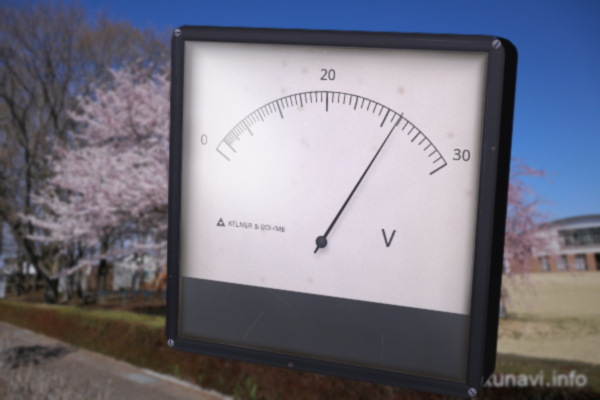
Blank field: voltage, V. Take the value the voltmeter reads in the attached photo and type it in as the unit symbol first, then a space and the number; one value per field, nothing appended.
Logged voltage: V 26
